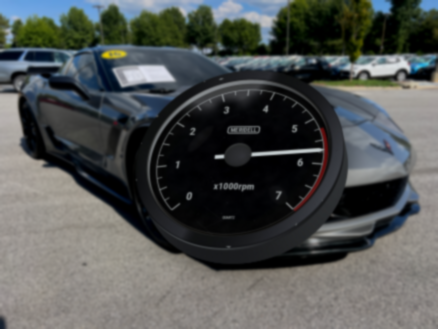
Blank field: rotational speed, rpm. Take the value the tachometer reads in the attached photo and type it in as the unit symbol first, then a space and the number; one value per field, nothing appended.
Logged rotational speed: rpm 5750
